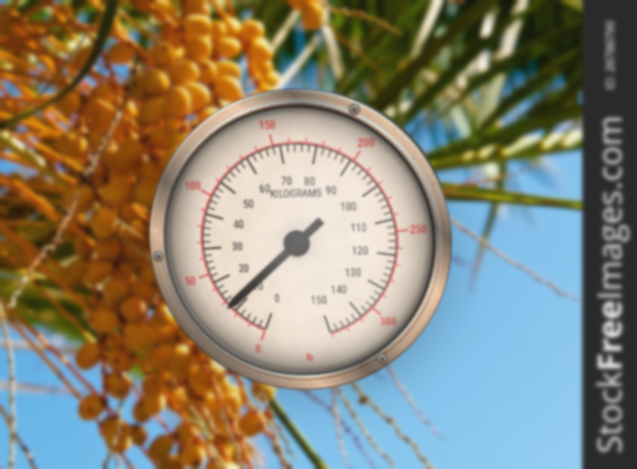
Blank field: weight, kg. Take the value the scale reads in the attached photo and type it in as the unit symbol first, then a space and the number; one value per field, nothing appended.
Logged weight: kg 12
